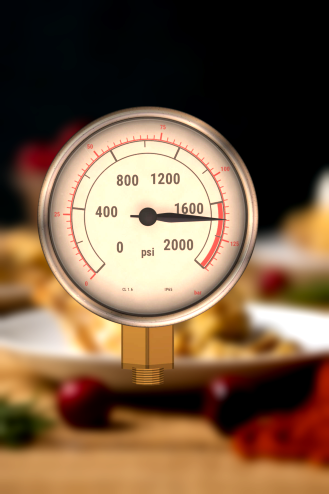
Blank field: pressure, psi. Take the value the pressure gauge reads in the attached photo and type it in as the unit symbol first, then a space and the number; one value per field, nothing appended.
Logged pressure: psi 1700
